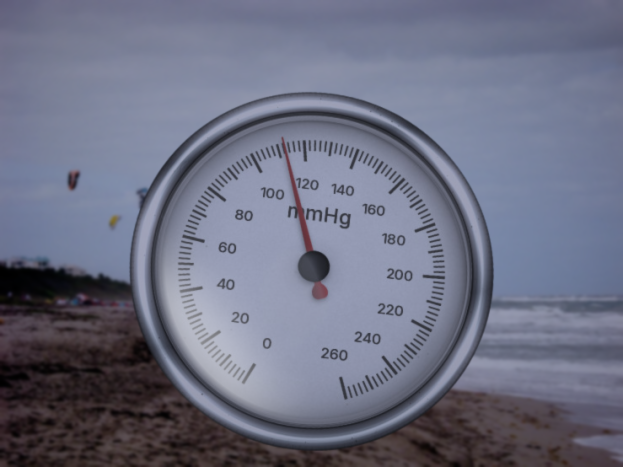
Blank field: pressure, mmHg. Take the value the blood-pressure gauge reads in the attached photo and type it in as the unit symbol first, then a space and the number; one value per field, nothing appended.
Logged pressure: mmHg 112
